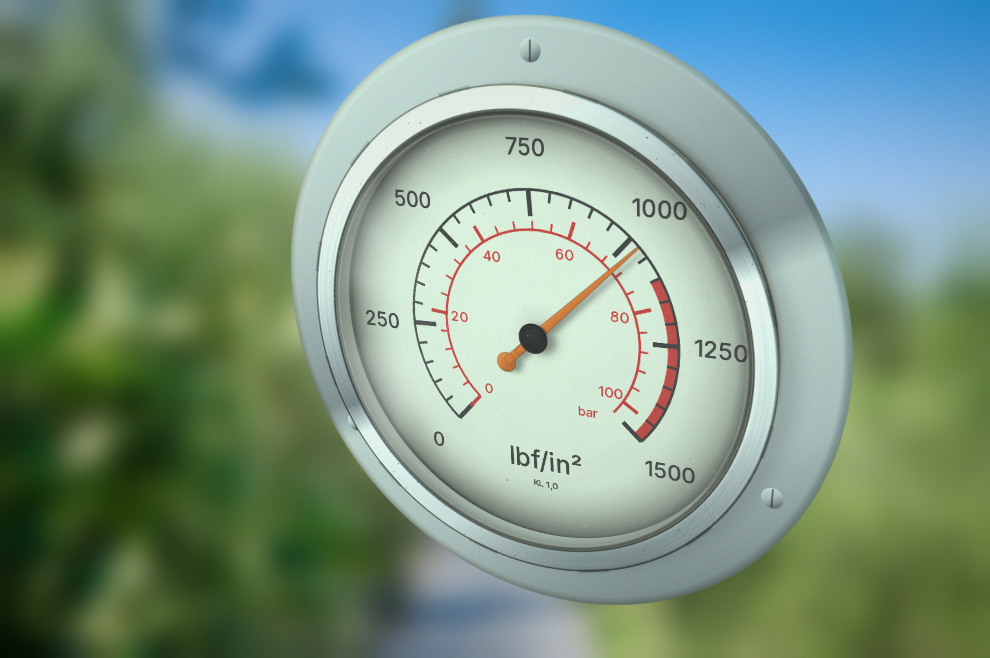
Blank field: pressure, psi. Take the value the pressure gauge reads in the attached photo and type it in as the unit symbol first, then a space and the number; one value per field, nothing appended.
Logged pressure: psi 1025
